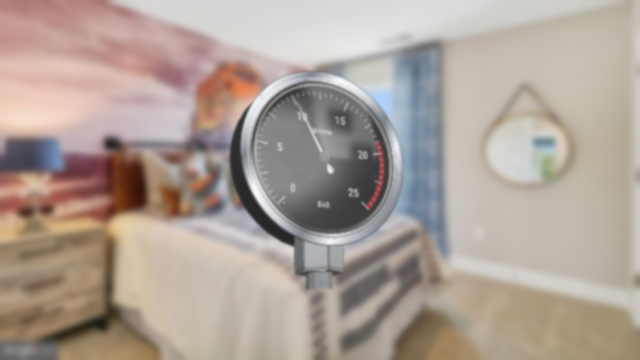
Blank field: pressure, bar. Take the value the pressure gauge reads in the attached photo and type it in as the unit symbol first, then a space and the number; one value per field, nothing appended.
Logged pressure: bar 10
